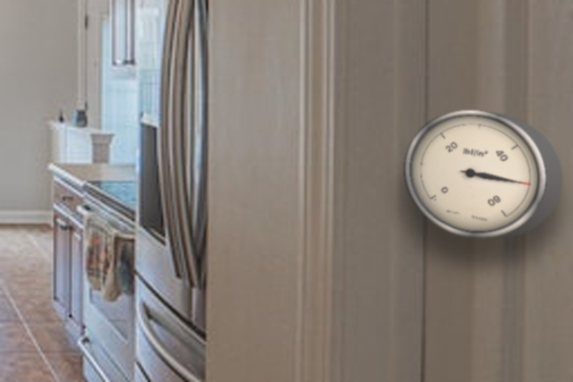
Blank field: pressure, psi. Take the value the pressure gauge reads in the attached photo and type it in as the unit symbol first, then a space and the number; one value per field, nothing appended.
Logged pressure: psi 50
